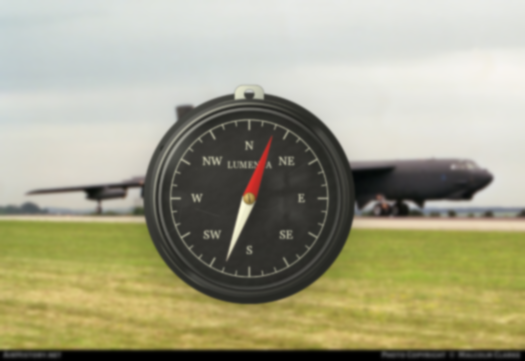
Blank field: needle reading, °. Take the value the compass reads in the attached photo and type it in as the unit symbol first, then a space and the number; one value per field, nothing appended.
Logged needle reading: ° 20
